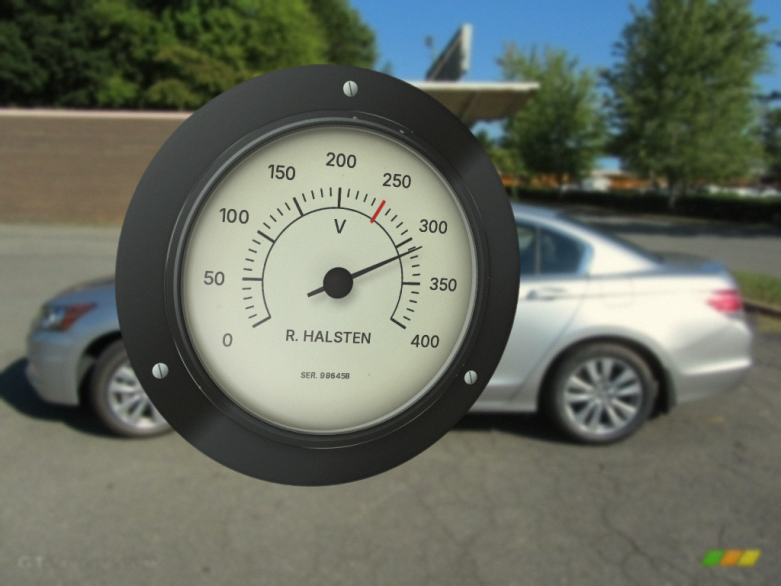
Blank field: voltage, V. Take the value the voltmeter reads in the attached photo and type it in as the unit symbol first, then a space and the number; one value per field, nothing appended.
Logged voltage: V 310
